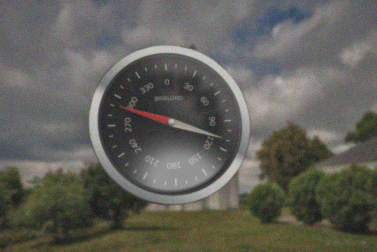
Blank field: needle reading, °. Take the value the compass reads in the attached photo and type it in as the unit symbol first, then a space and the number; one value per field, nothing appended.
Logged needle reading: ° 290
